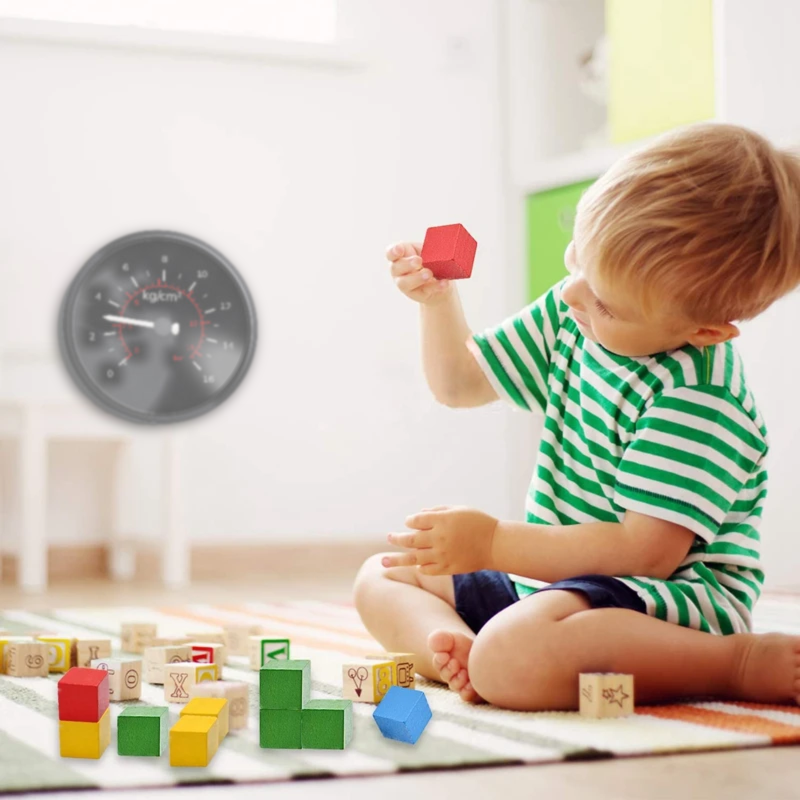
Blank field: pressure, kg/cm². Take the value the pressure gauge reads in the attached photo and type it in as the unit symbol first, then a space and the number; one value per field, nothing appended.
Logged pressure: kg/cm² 3
